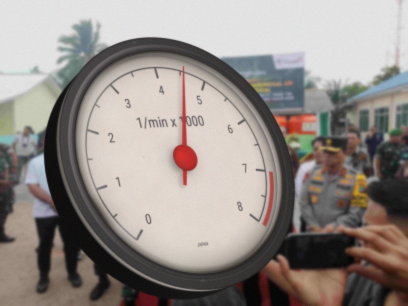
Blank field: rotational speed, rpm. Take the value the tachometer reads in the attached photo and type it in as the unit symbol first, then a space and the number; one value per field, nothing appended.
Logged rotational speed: rpm 4500
